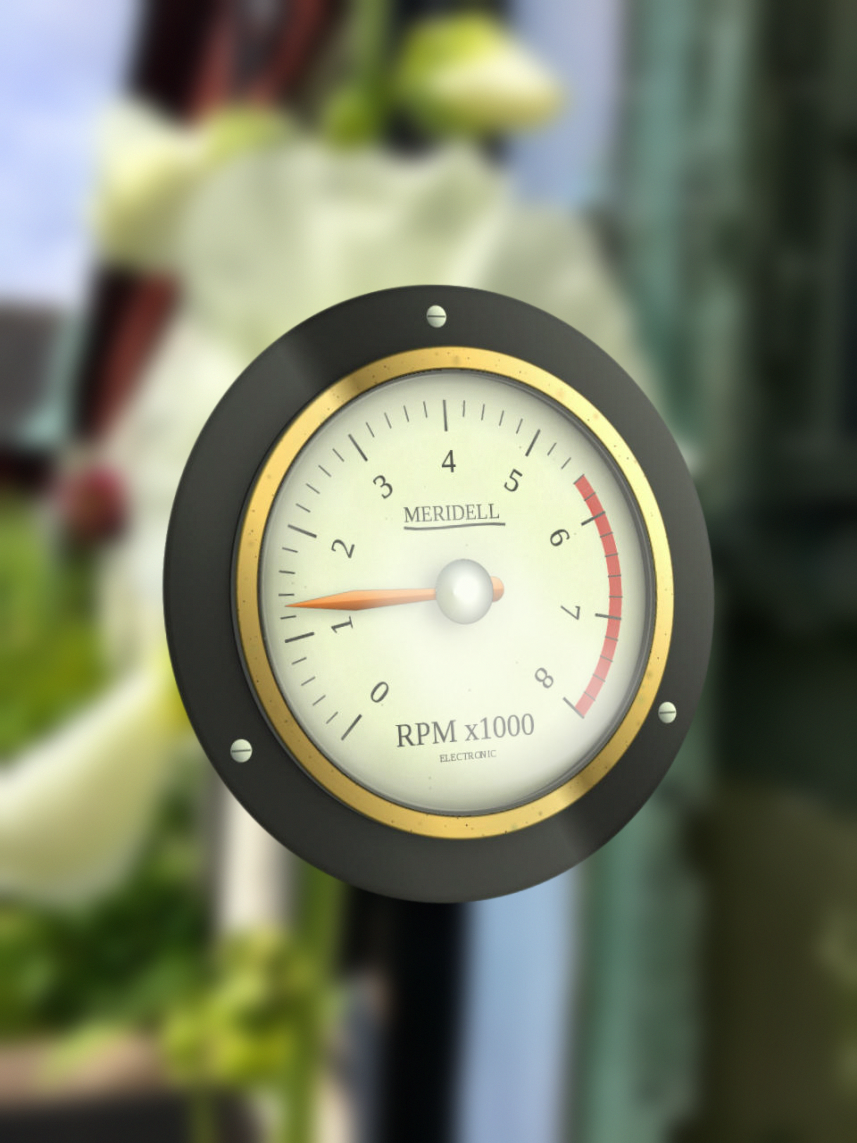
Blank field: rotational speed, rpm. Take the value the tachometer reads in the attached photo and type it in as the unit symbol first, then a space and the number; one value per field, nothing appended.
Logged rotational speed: rpm 1300
